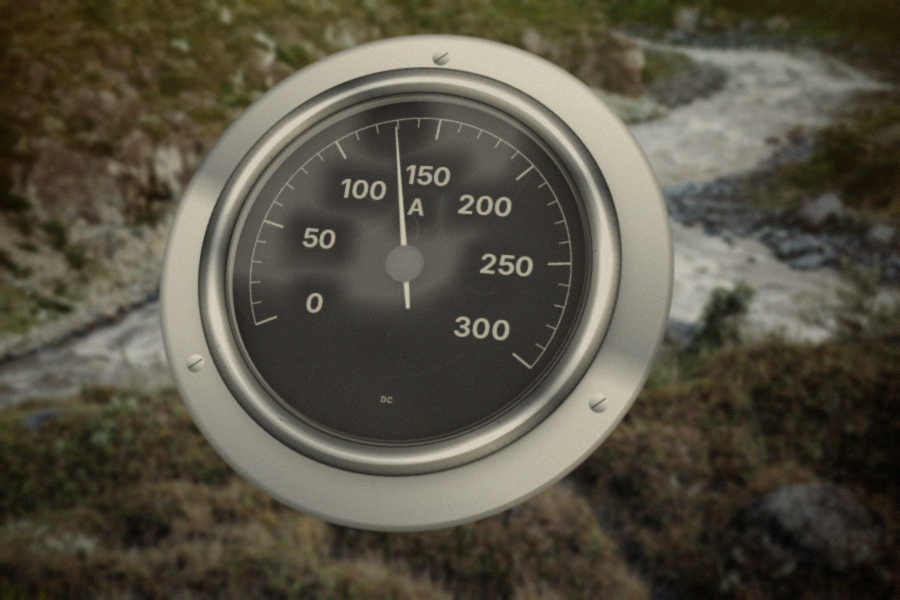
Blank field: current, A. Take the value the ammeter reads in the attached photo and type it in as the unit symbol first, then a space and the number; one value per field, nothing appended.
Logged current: A 130
